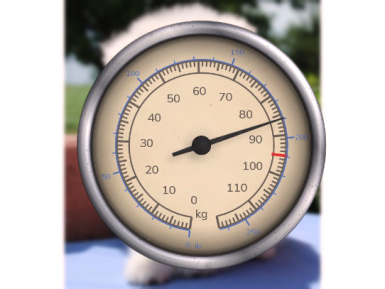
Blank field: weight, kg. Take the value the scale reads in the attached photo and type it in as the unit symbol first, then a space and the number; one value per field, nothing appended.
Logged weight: kg 86
